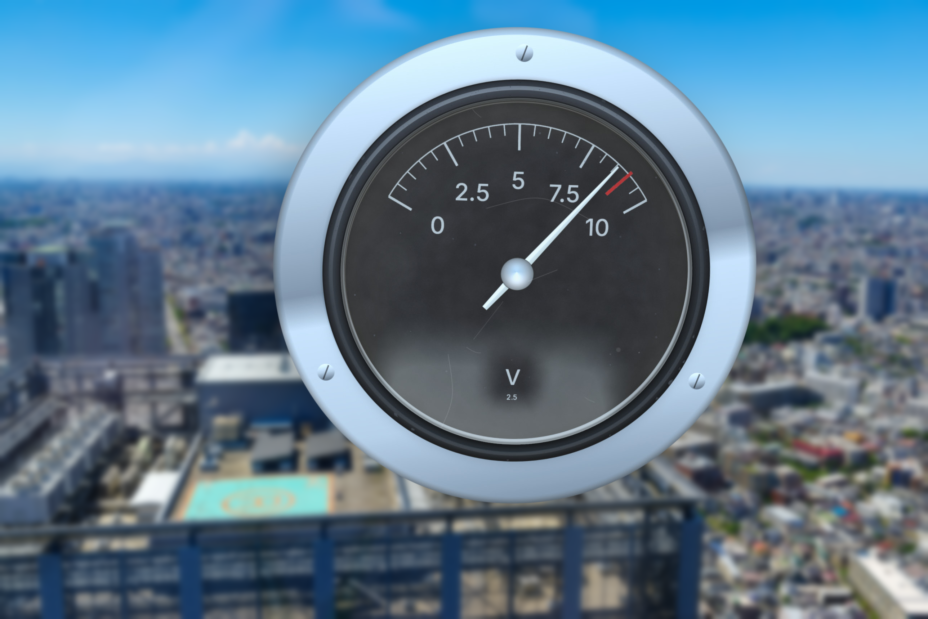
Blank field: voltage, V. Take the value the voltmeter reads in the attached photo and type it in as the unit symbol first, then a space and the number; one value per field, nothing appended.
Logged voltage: V 8.5
